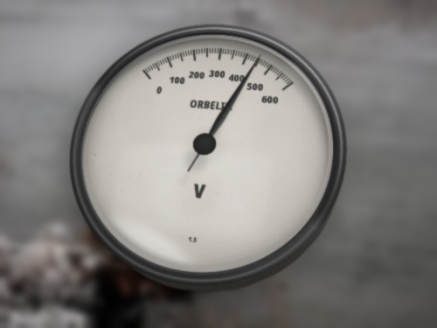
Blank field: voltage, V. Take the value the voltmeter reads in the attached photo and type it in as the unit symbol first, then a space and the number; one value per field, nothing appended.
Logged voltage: V 450
